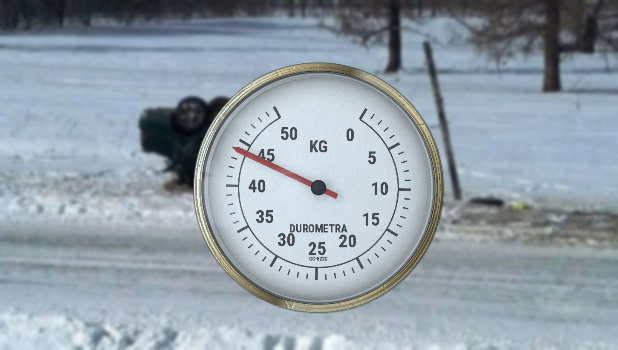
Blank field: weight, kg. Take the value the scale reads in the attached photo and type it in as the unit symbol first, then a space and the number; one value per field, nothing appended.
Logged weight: kg 44
